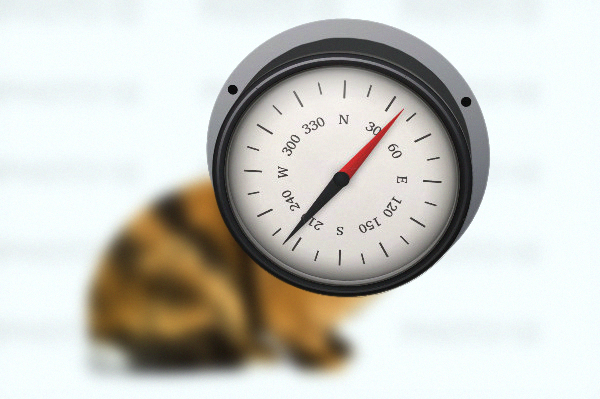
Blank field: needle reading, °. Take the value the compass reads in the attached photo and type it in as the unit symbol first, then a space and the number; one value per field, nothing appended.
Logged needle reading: ° 37.5
